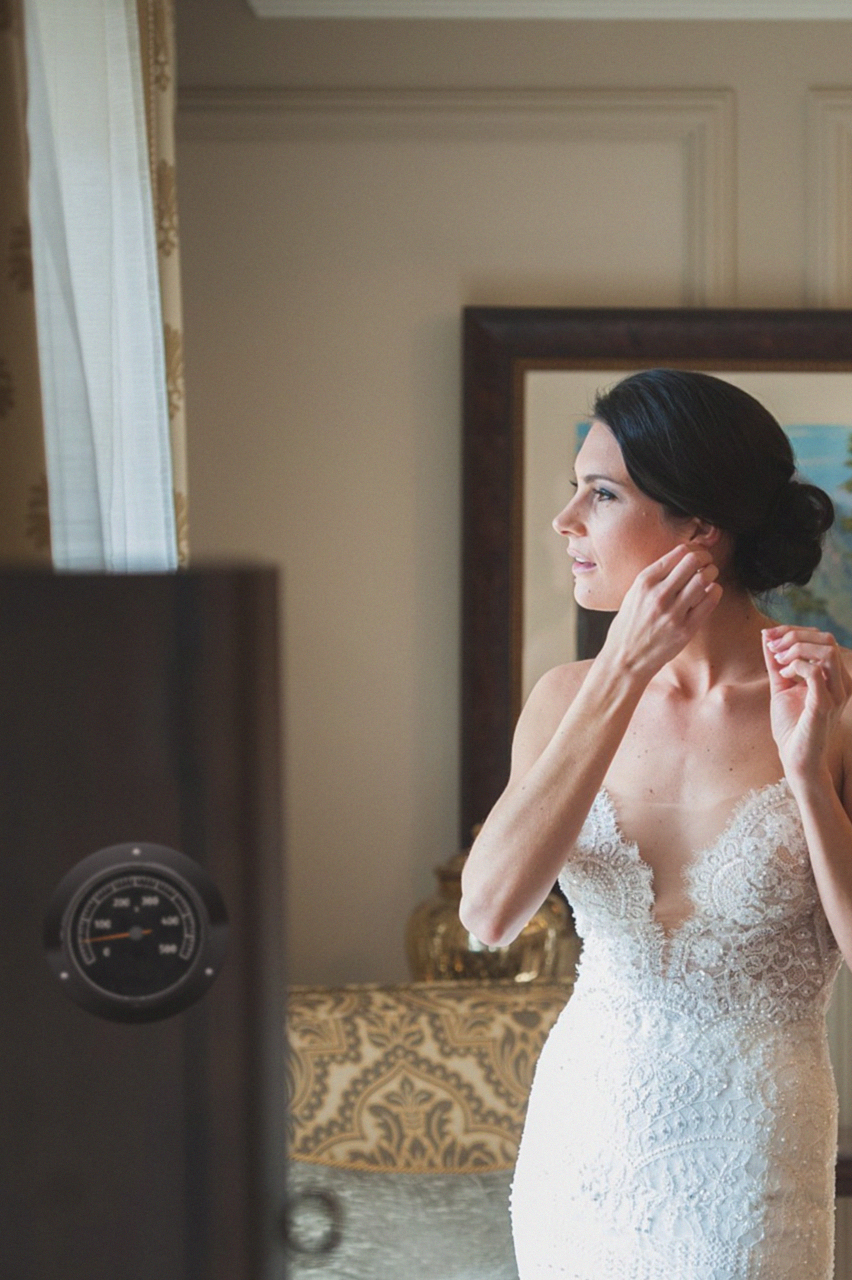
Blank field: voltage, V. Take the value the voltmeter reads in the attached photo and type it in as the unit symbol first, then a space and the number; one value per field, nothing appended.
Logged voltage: V 50
